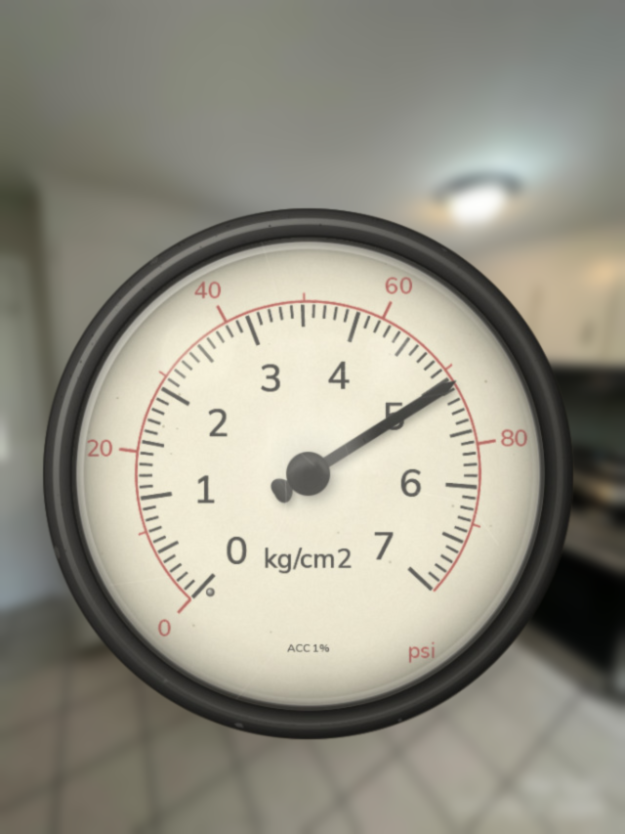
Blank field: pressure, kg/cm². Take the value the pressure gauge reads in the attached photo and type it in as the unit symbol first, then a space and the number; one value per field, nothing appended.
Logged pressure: kg/cm² 5.05
